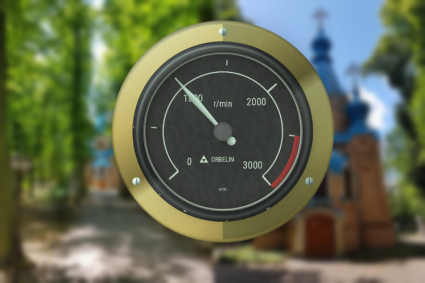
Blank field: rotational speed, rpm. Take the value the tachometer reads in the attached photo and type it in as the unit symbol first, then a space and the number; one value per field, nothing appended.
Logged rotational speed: rpm 1000
